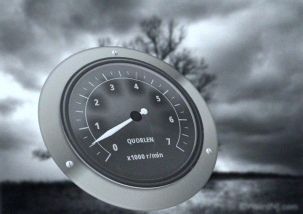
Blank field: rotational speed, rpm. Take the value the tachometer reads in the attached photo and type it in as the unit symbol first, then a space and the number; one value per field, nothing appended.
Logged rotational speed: rpm 500
